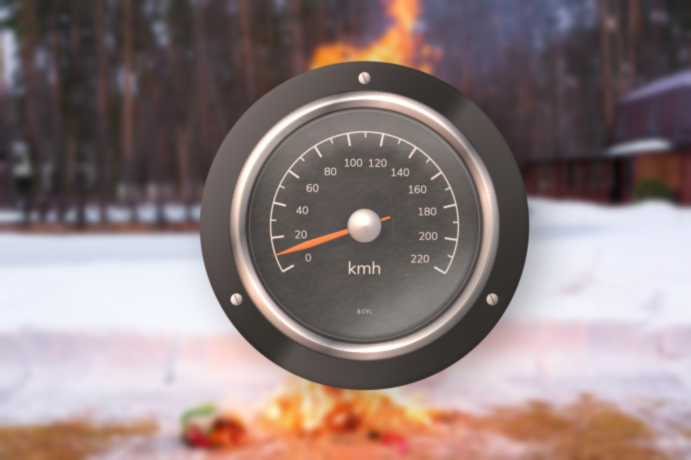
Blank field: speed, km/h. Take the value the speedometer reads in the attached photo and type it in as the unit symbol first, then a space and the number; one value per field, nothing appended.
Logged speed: km/h 10
